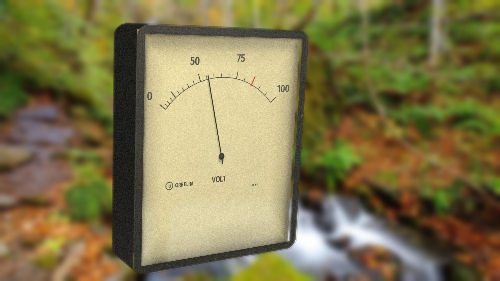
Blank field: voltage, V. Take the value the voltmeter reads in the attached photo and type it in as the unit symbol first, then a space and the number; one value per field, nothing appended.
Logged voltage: V 55
